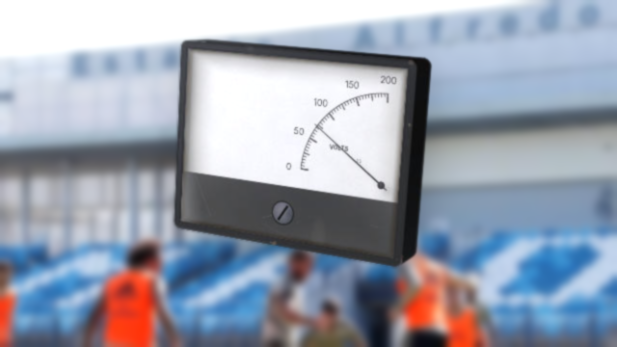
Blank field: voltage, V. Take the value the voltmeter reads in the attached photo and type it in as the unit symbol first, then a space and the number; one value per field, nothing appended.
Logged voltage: V 75
